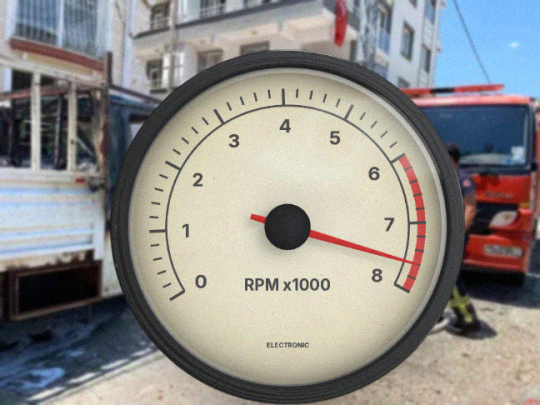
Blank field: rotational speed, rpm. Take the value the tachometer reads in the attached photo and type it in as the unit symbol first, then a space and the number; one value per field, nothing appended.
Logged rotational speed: rpm 7600
